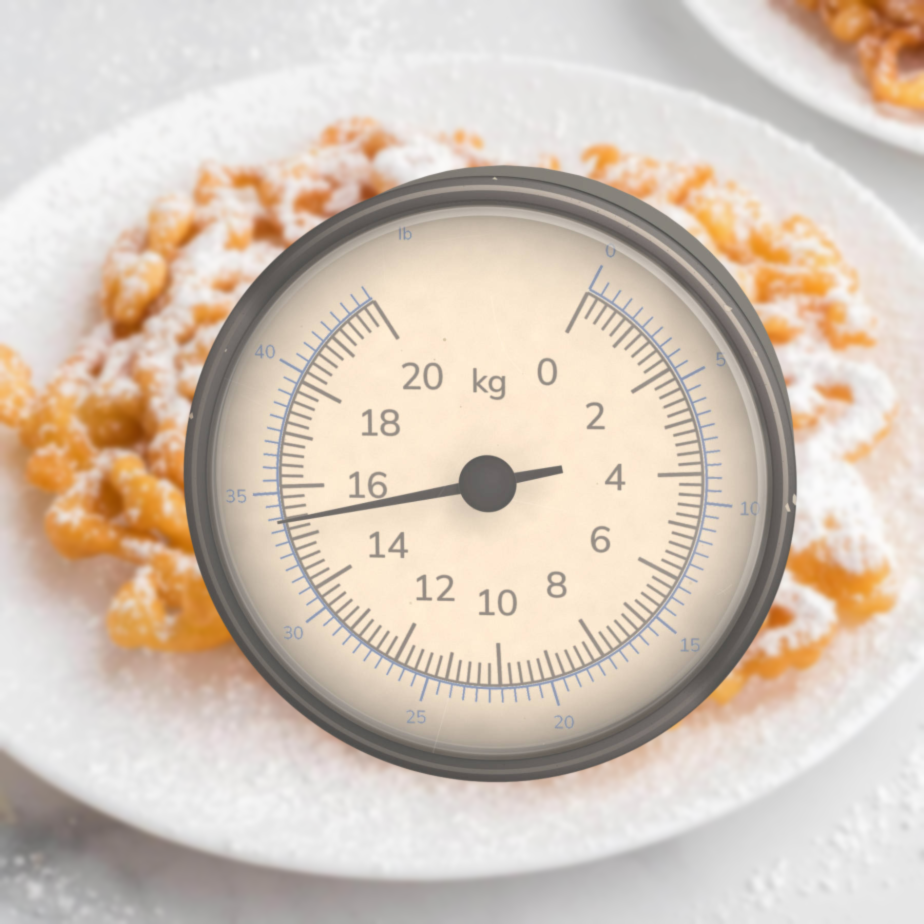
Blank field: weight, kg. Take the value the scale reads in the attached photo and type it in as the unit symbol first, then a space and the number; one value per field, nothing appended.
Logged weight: kg 15.4
